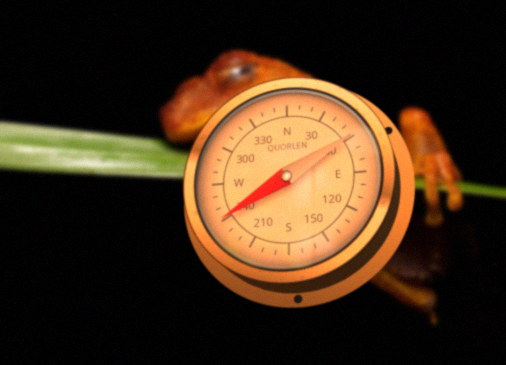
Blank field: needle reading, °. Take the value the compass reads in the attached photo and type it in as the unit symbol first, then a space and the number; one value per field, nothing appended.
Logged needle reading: ° 240
